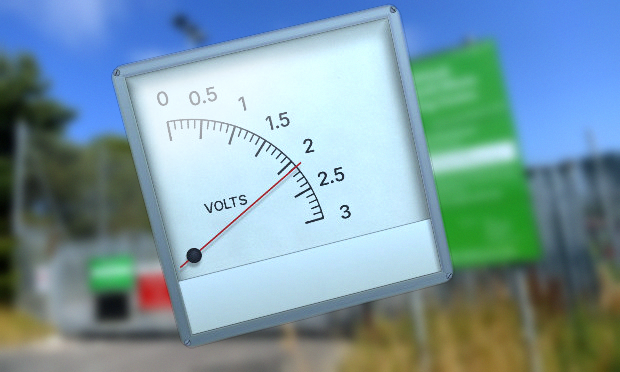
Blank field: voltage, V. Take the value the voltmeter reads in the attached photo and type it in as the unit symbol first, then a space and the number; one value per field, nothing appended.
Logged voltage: V 2.1
